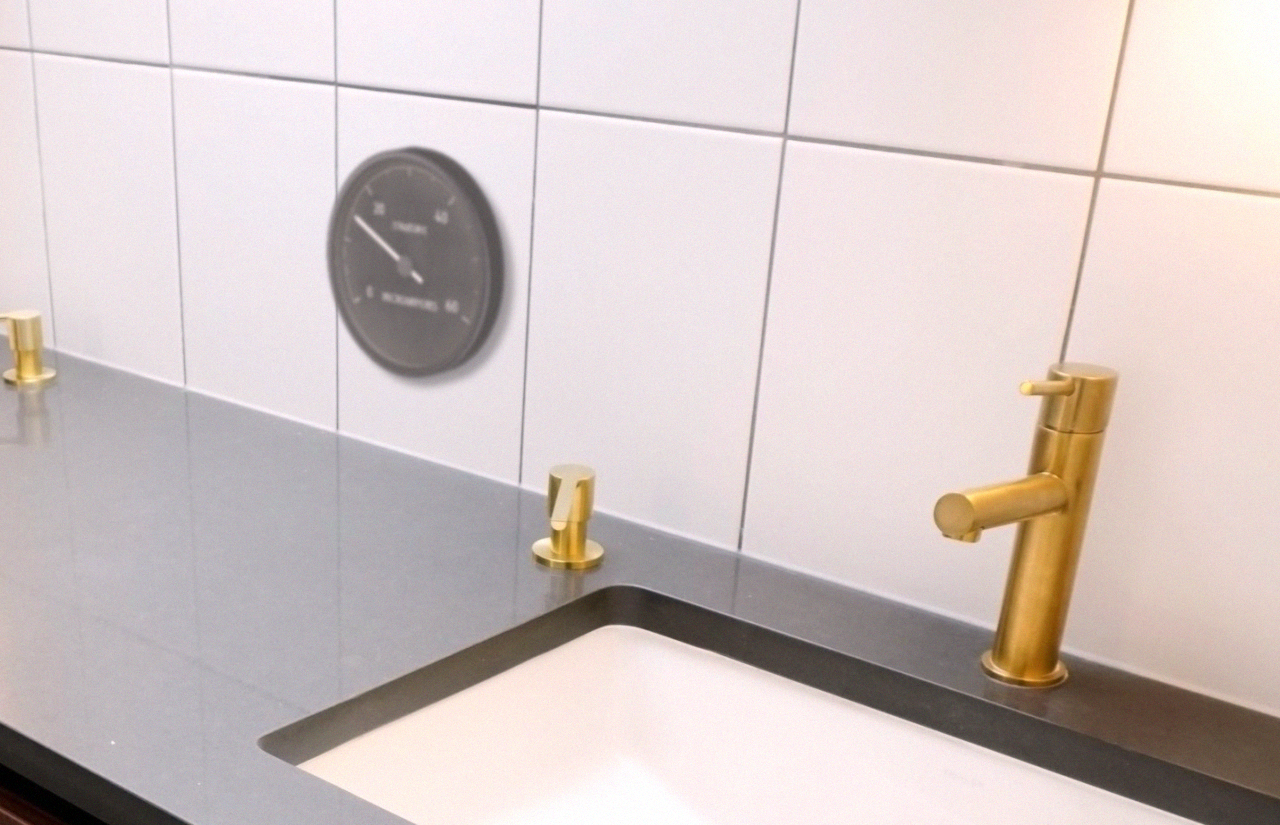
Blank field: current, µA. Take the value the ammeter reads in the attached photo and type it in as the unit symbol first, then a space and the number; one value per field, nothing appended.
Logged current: µA 15
